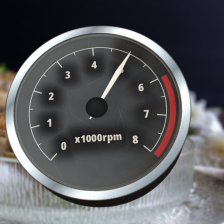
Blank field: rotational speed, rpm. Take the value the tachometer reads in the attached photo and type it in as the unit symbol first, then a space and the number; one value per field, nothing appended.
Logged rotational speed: rpm 5000
